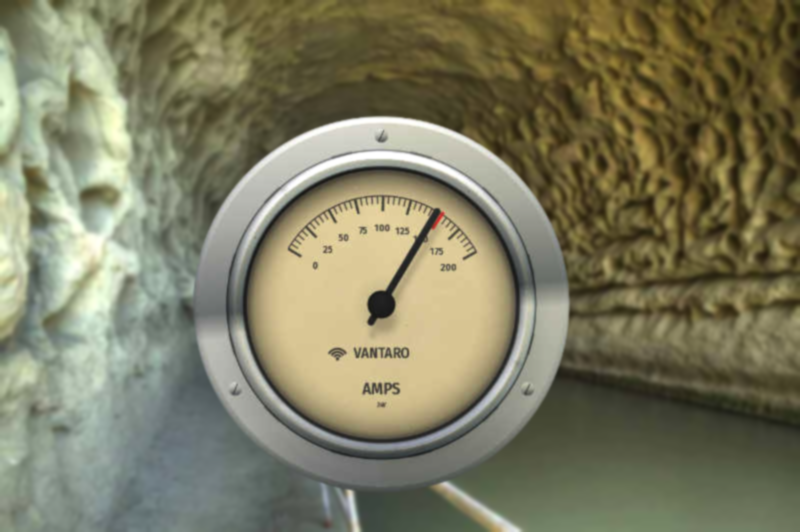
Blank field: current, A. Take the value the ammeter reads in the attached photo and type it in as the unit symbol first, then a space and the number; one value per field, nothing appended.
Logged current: A 150
